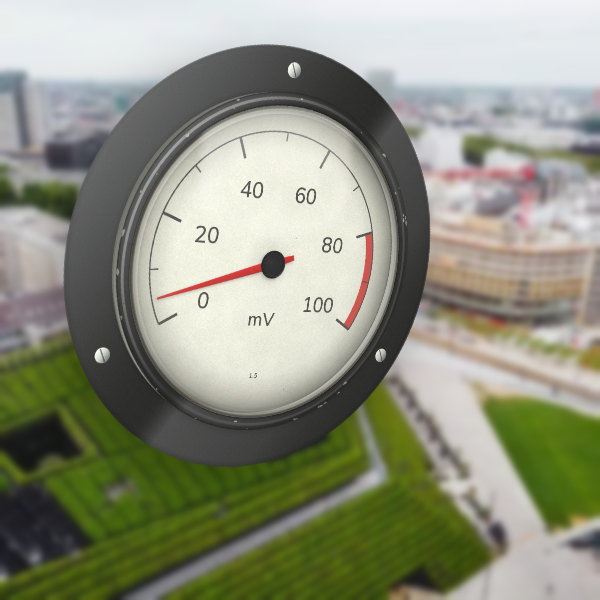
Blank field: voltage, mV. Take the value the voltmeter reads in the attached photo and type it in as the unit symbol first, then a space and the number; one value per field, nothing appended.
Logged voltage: mV 5
